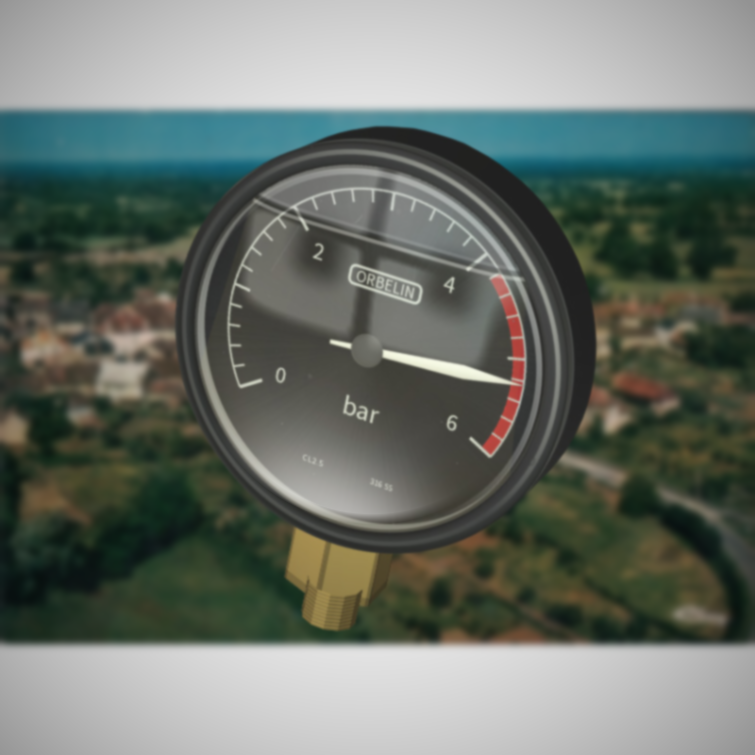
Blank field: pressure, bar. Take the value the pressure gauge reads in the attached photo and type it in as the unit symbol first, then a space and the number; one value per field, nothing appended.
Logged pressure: bar 5.2
